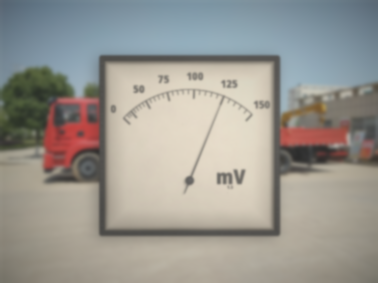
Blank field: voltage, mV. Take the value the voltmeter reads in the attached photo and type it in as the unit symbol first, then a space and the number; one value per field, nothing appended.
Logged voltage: mV 125
